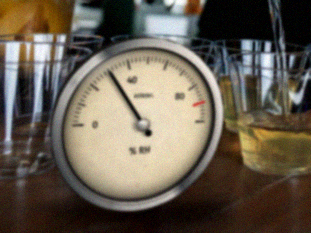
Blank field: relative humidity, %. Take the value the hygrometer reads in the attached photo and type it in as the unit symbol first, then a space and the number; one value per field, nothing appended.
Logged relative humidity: % 30
